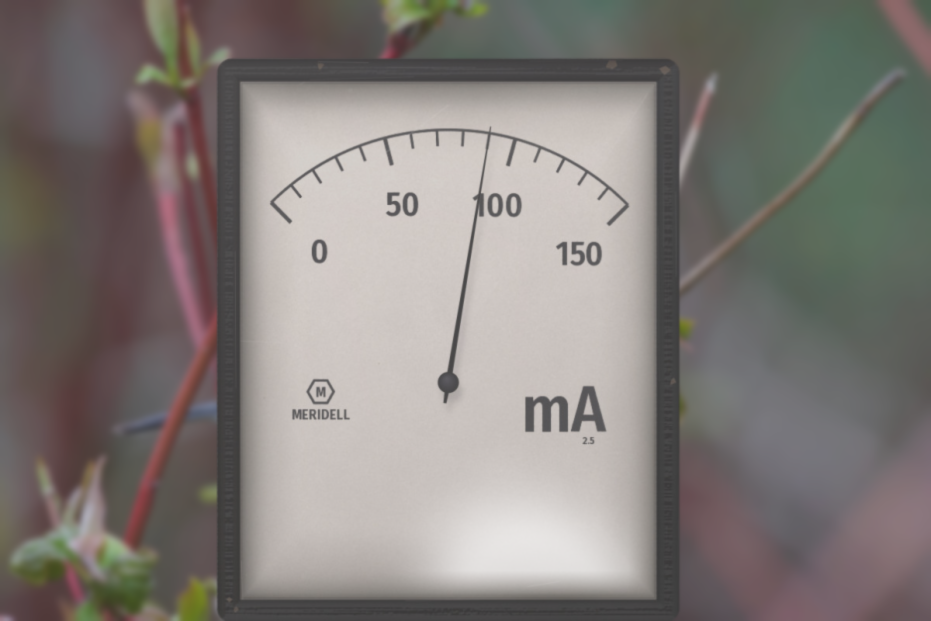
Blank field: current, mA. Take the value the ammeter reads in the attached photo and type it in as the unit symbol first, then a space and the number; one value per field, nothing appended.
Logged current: mA 90
